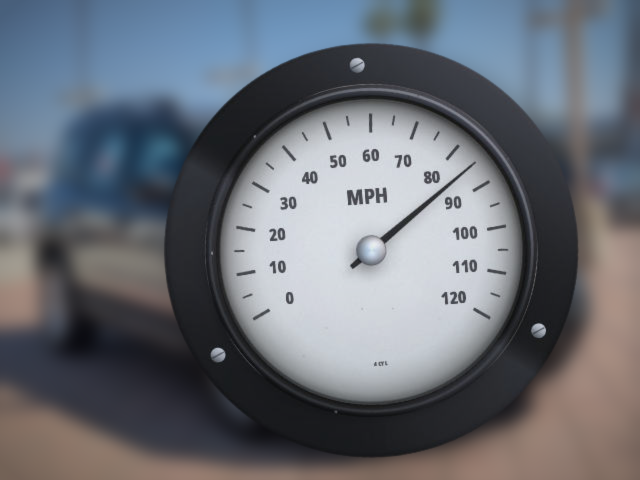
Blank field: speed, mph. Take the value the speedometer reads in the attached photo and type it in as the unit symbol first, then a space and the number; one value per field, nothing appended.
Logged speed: mph 85
